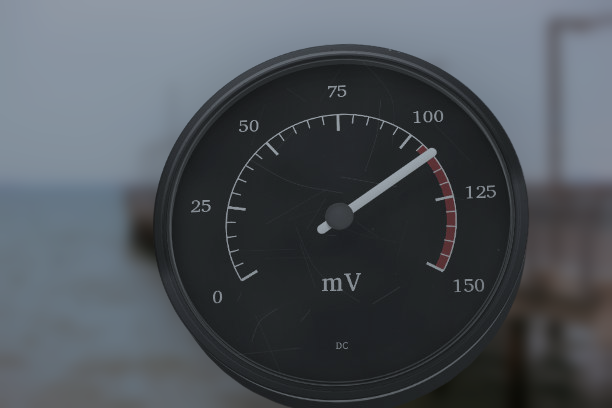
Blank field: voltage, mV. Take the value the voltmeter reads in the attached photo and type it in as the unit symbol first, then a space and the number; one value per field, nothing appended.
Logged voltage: mV 110
